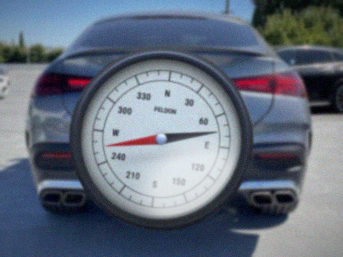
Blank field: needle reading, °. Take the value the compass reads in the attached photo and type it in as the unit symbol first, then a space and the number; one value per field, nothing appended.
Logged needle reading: ° 255
